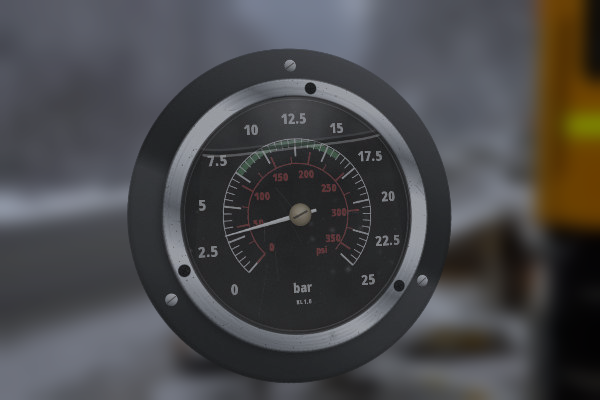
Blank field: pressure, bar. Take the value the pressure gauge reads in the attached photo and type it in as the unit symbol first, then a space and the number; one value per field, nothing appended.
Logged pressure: bar 3
